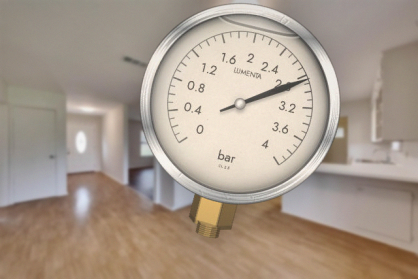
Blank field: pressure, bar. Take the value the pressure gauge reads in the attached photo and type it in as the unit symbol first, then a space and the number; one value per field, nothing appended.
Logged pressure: bar 2.85
